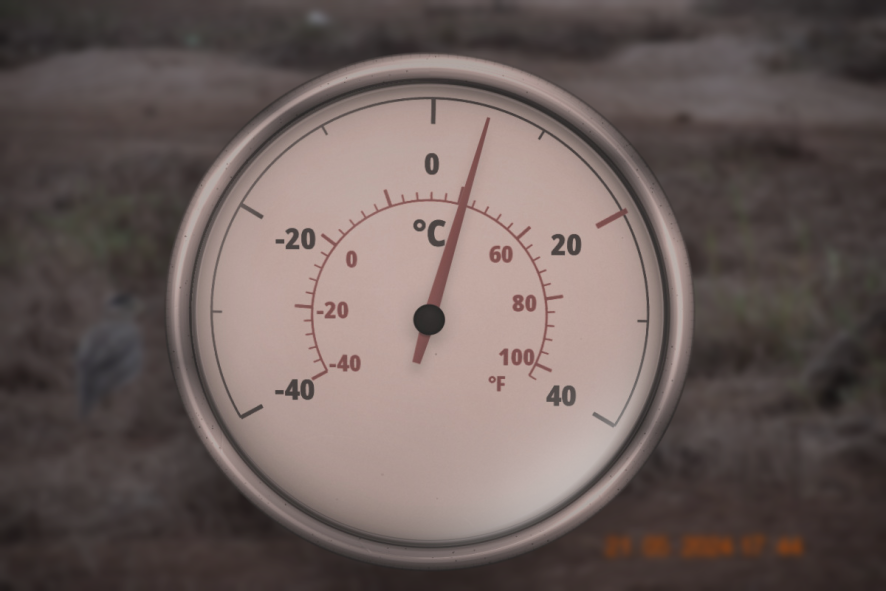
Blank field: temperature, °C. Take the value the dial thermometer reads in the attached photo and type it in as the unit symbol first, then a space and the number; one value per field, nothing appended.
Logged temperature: °C 5
